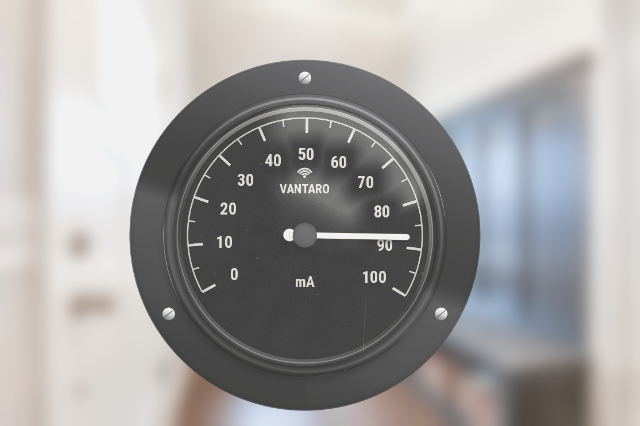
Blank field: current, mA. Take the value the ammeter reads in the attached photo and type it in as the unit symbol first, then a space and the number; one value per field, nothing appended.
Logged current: mA 87.5
